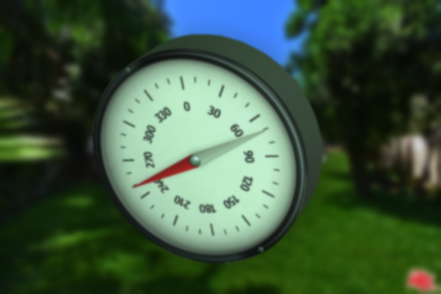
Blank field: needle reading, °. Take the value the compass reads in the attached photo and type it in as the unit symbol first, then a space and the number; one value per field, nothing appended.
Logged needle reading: ° 250
